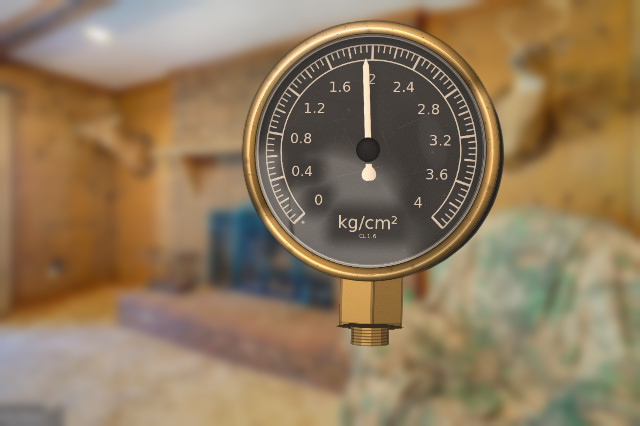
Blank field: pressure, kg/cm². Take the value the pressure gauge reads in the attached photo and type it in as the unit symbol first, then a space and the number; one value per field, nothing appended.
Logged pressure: kg/cm² 1.95
